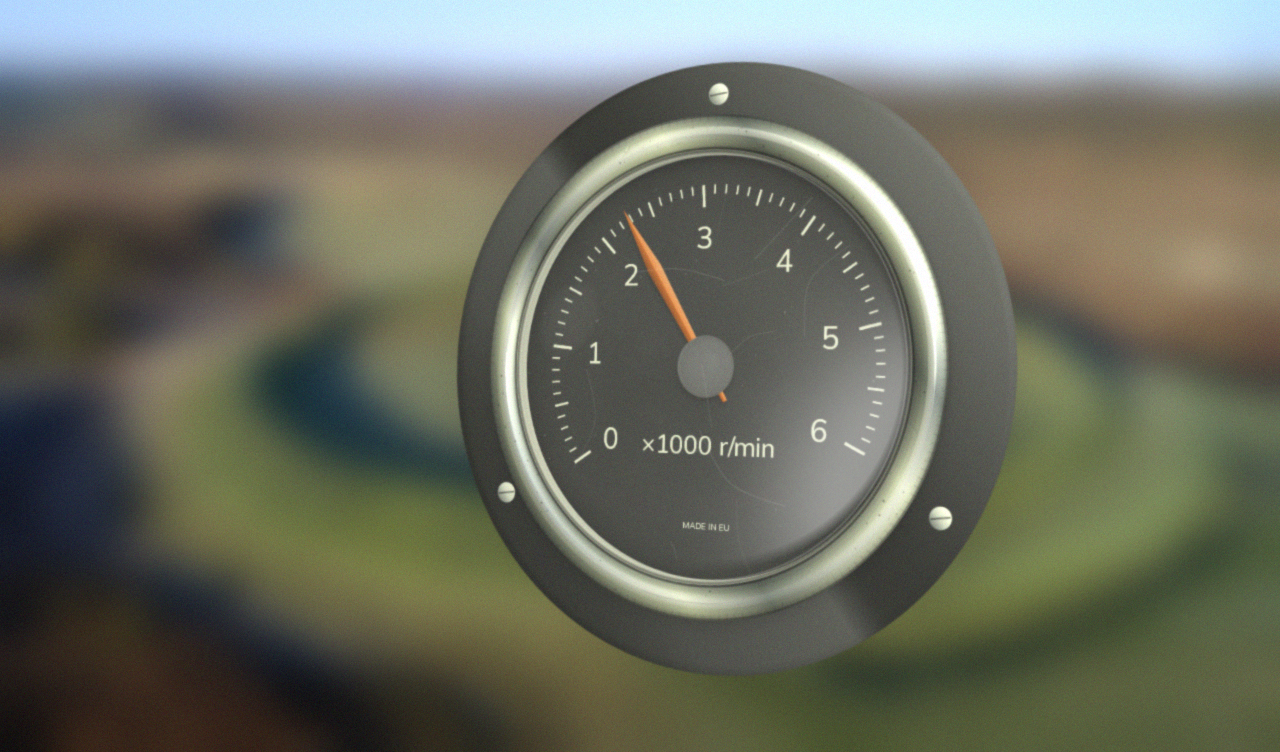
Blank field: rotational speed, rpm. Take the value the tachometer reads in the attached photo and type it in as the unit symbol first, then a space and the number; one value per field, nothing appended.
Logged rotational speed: rpm 2300
